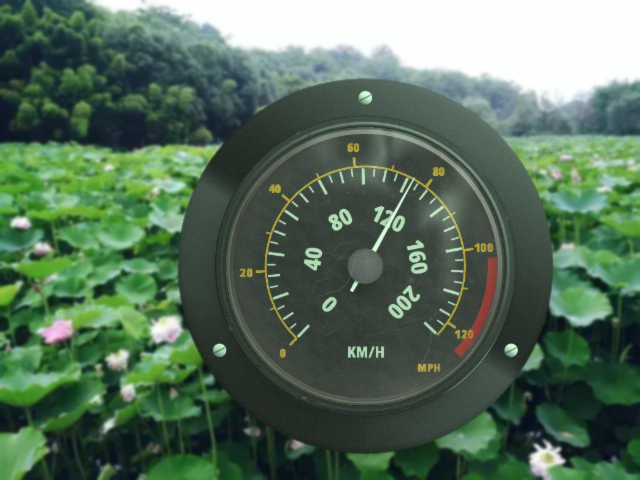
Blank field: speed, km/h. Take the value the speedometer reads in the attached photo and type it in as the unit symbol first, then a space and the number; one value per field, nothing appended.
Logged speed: km/h 122.5
